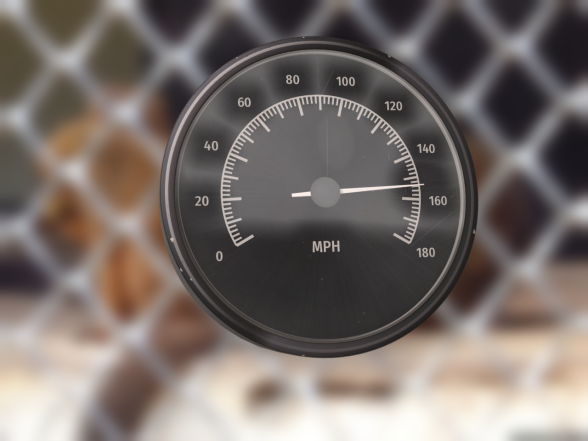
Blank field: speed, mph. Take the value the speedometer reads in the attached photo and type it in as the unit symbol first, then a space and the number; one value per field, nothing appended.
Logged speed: mph 154
